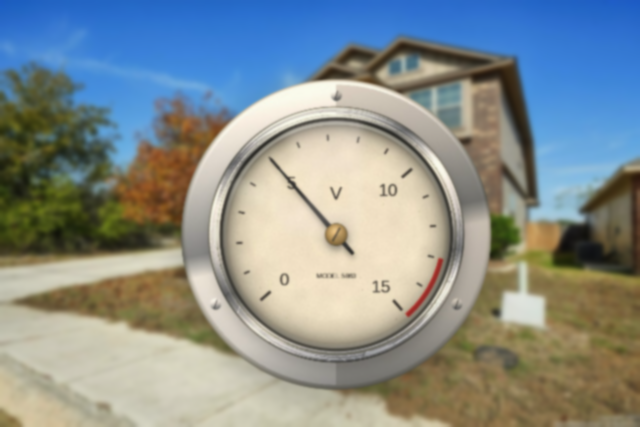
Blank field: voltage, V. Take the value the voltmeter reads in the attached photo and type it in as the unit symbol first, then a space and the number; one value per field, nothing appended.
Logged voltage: V 5
